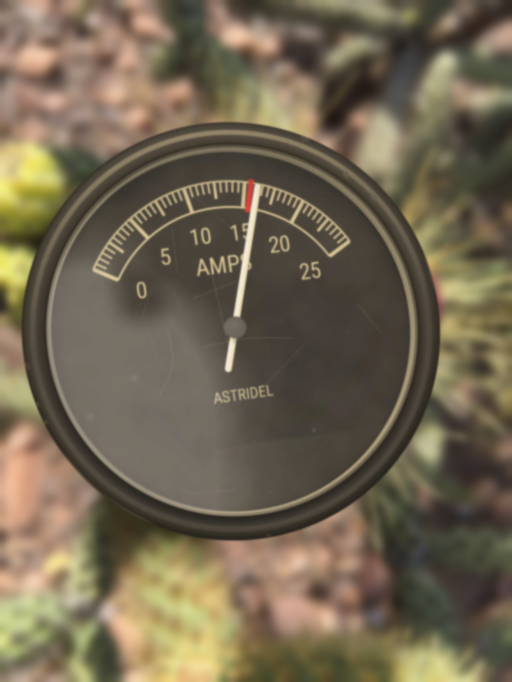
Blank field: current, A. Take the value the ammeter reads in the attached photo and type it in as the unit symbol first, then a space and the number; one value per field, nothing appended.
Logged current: A 16
